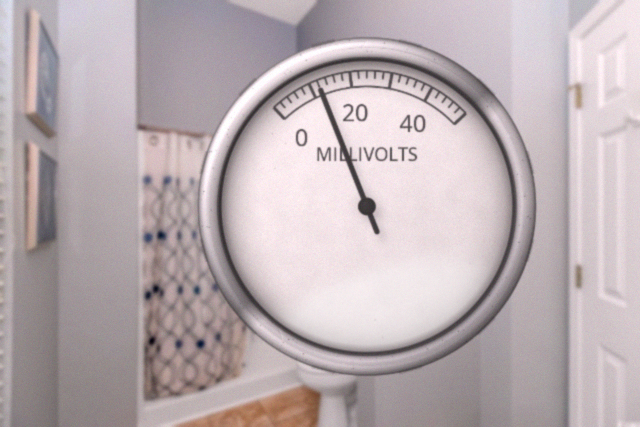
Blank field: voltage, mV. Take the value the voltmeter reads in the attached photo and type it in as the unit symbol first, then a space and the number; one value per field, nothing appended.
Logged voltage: mV 12
